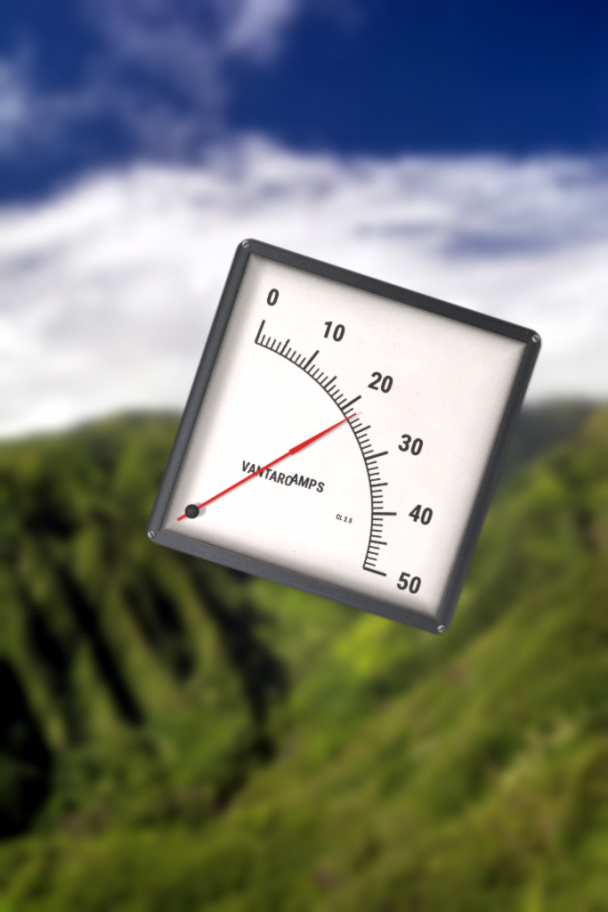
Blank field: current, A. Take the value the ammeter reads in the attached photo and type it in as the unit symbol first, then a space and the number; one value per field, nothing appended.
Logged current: A 22
